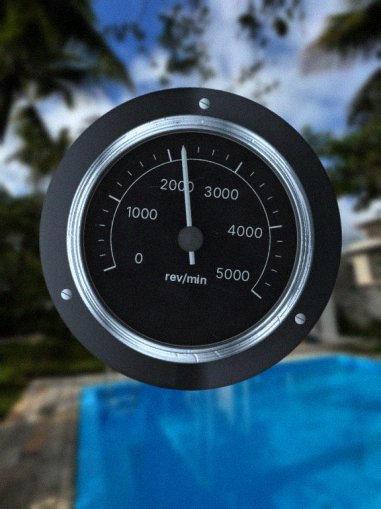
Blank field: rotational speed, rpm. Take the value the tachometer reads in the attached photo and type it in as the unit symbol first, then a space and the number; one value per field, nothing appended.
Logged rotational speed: rpm 2200
